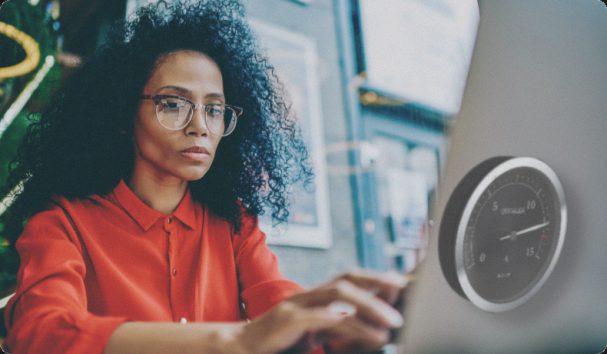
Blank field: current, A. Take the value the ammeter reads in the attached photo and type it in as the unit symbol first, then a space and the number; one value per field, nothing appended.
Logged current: A 12.5
